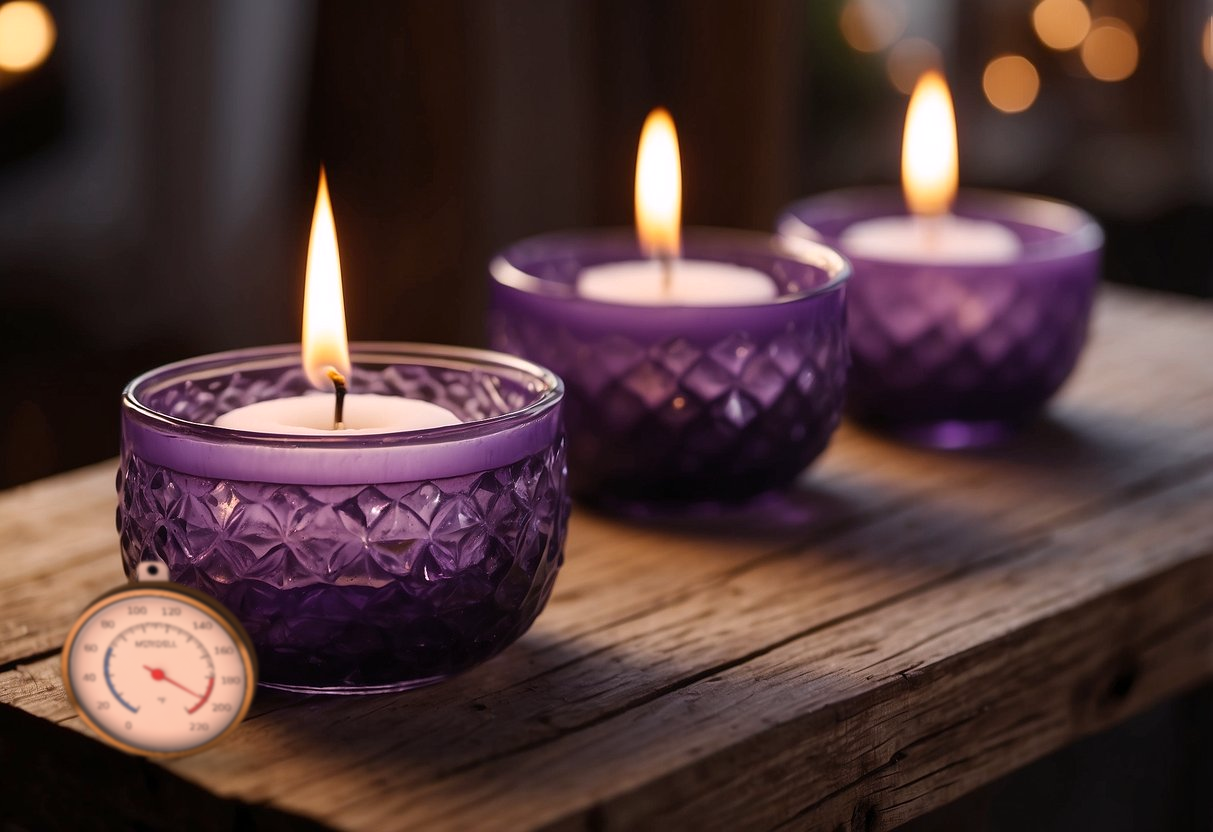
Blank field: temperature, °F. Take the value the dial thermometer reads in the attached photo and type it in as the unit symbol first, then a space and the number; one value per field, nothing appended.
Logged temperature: °F 200
